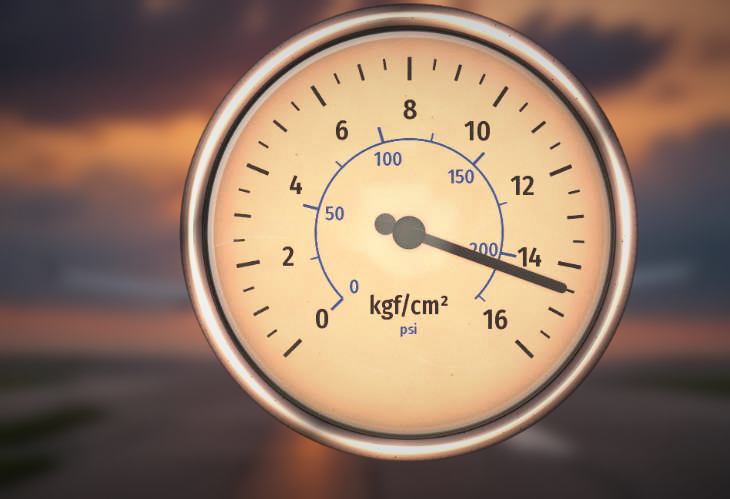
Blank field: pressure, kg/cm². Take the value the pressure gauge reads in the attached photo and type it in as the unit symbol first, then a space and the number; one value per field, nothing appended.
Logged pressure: kg/cm² 14.5
